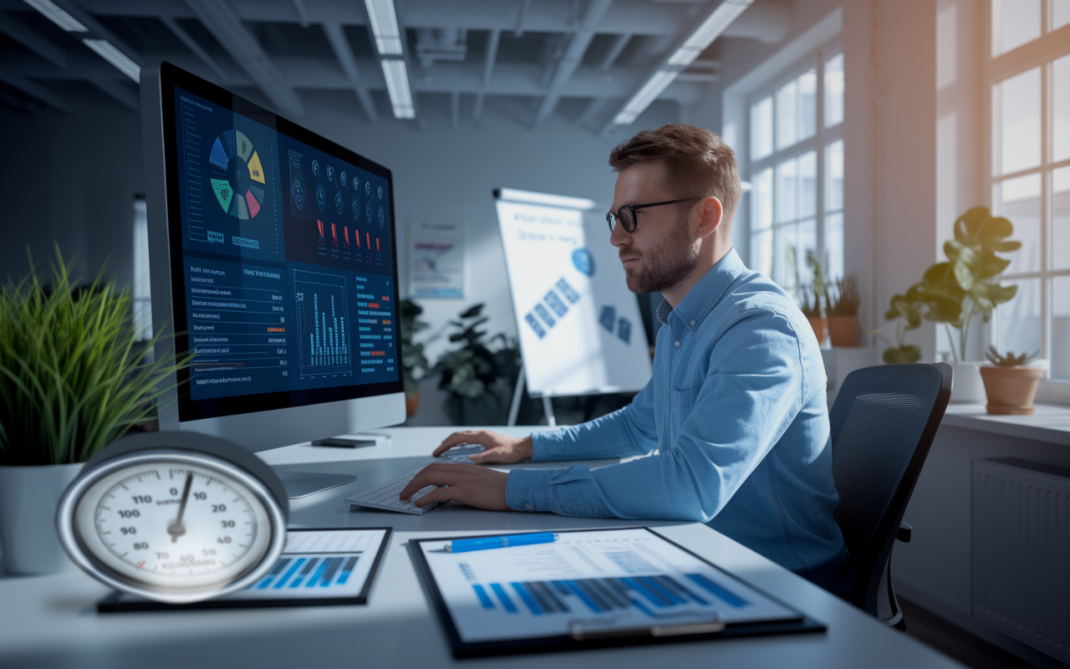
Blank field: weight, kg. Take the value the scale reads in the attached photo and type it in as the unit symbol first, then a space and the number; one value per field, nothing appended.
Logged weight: kg 5
